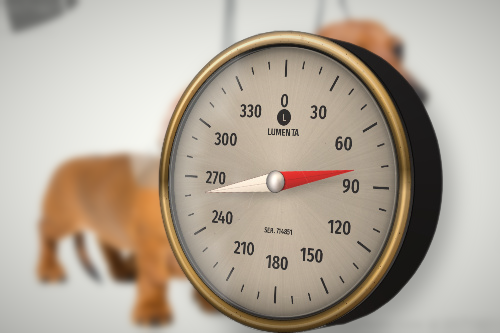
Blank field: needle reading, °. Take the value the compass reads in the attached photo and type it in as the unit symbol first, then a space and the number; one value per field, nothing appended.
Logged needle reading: ° 80
